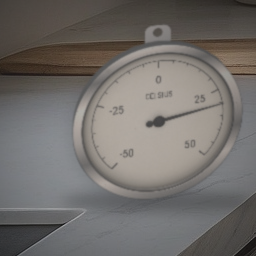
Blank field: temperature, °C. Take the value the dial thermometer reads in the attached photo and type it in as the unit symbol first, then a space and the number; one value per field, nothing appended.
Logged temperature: °C 30
